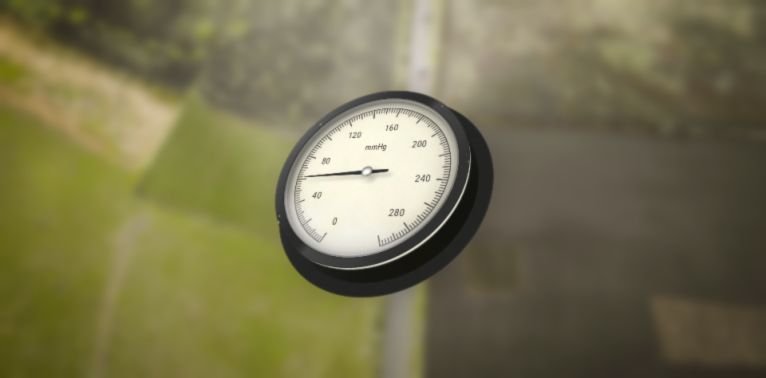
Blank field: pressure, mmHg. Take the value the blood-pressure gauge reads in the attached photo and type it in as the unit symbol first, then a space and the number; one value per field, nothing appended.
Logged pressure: mmHg 60
